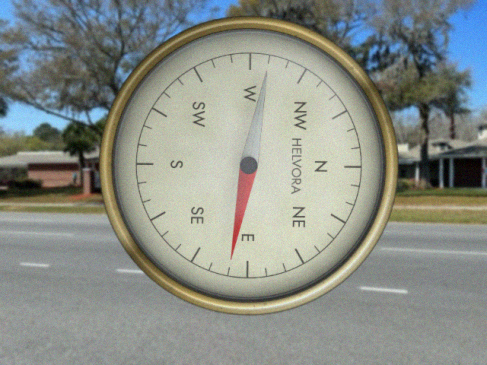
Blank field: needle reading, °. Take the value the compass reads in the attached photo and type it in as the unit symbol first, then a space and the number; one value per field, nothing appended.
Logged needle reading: ° 100
